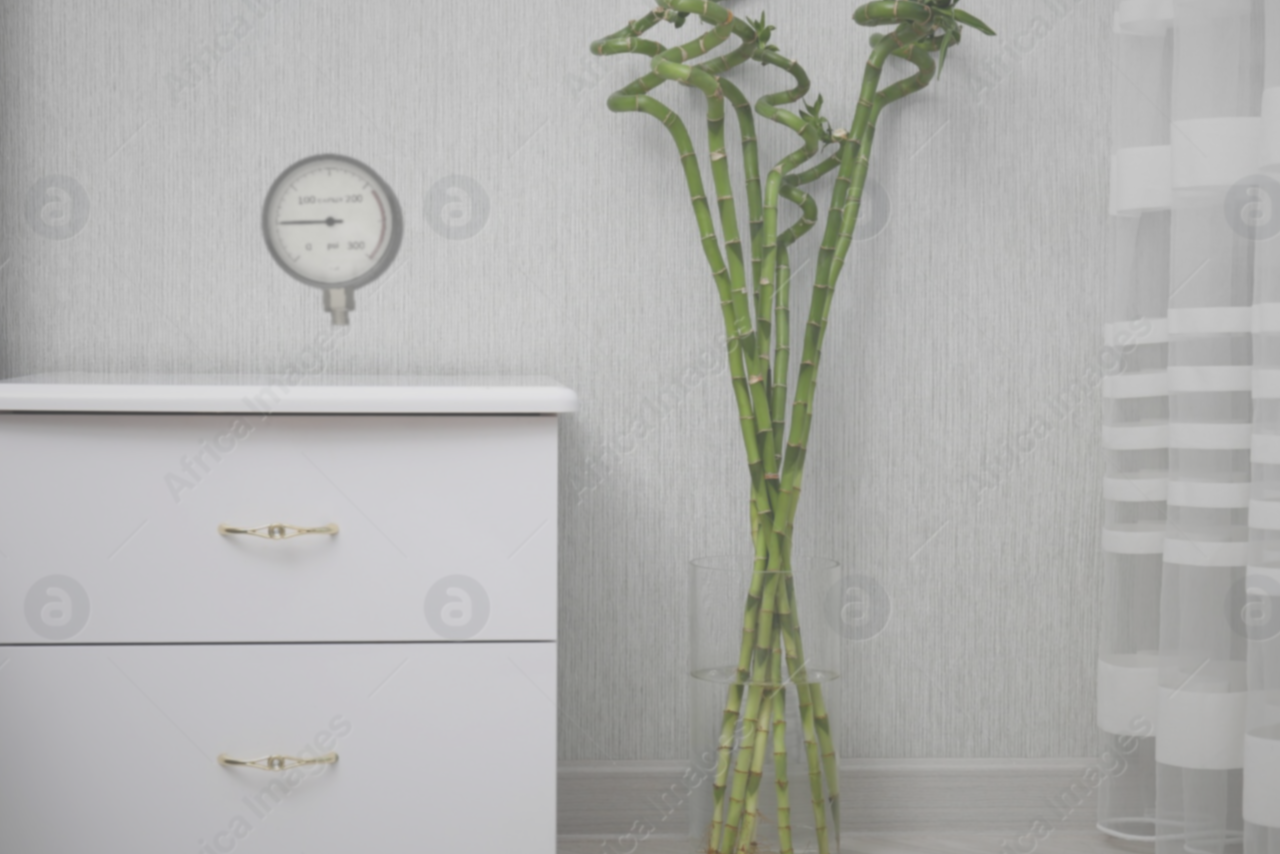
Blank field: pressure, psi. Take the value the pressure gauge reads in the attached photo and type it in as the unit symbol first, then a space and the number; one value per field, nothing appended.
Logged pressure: psi 50
